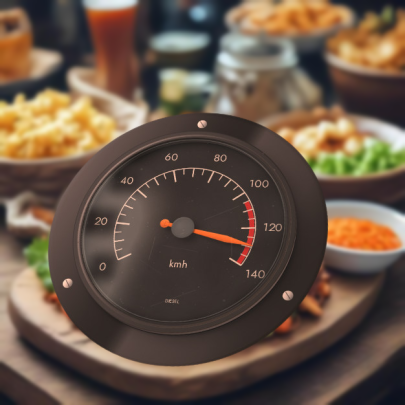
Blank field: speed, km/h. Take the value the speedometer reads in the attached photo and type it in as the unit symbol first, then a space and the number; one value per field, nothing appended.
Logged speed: km/h 130
